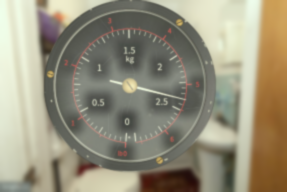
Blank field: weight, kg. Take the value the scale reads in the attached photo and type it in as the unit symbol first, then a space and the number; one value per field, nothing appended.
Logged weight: kg 2.4
